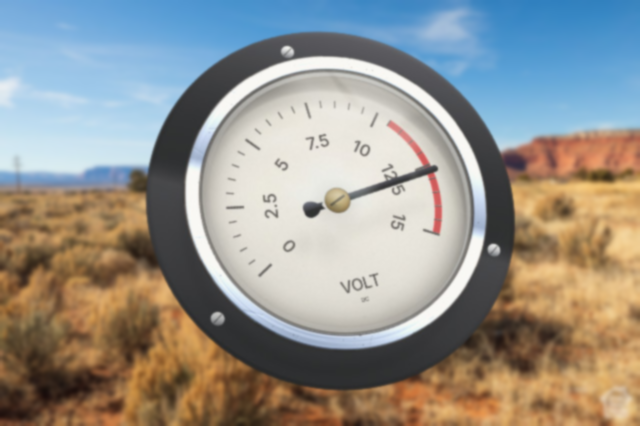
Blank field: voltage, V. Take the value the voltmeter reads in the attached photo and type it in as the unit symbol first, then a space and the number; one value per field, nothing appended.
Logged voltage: V 12.75
